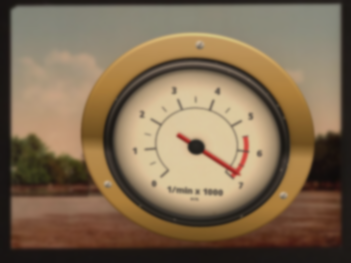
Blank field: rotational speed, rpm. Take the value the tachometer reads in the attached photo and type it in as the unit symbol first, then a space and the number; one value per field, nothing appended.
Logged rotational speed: rpm 6750
